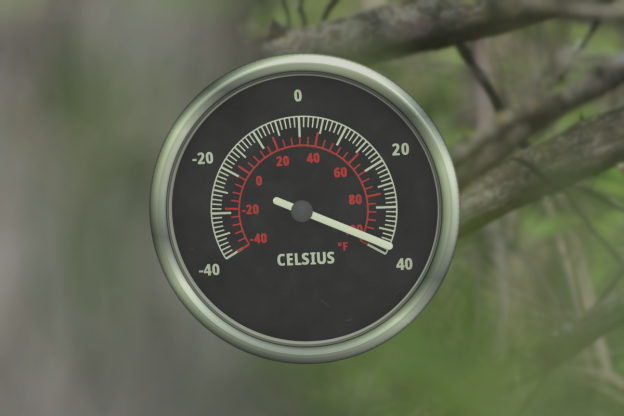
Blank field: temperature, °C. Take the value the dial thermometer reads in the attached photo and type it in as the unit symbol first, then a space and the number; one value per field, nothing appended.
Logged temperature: °C 38
